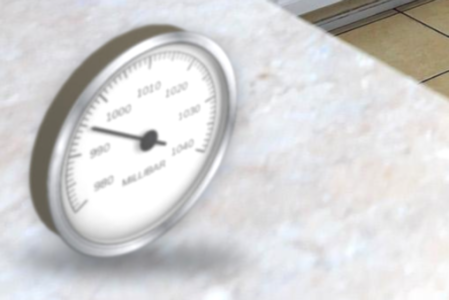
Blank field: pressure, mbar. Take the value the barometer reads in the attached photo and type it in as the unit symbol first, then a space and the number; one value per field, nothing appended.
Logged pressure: mbar 995
